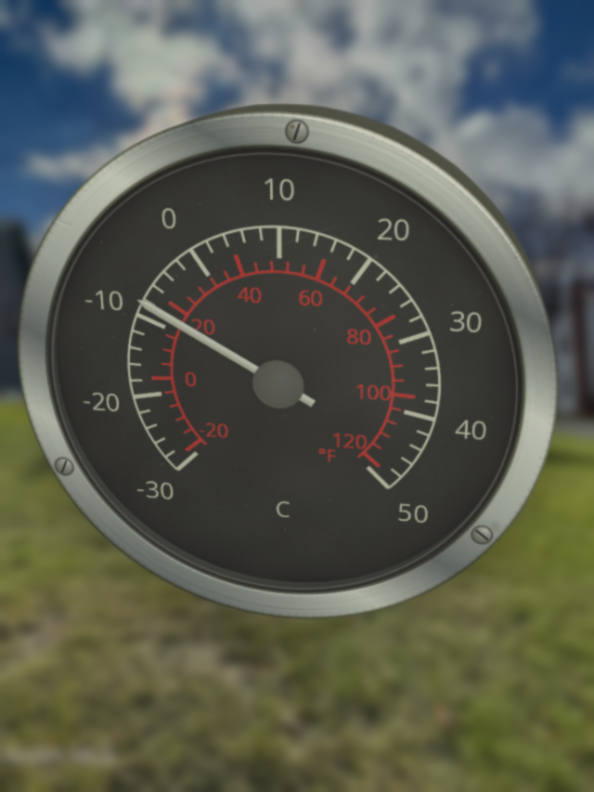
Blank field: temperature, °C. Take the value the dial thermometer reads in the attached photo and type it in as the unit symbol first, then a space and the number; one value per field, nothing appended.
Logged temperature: °C -8
